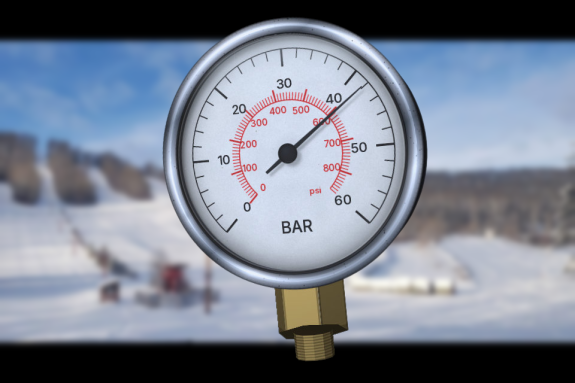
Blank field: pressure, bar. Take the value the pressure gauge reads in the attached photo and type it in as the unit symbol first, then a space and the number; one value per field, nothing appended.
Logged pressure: bar 42
